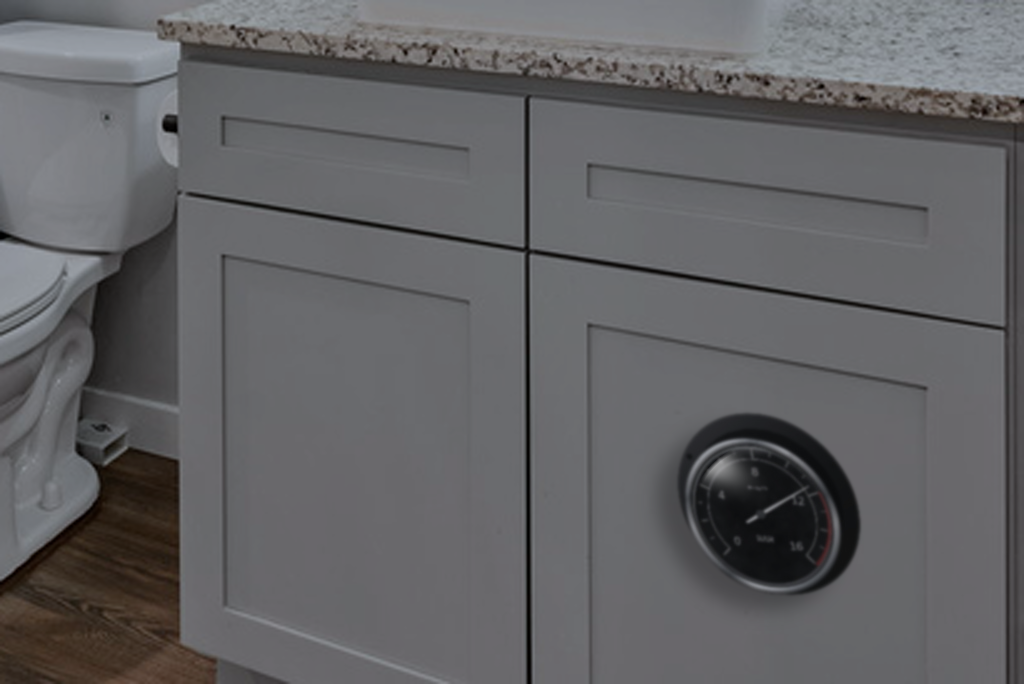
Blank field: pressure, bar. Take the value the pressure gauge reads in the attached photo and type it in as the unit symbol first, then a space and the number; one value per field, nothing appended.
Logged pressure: bar 11.5
